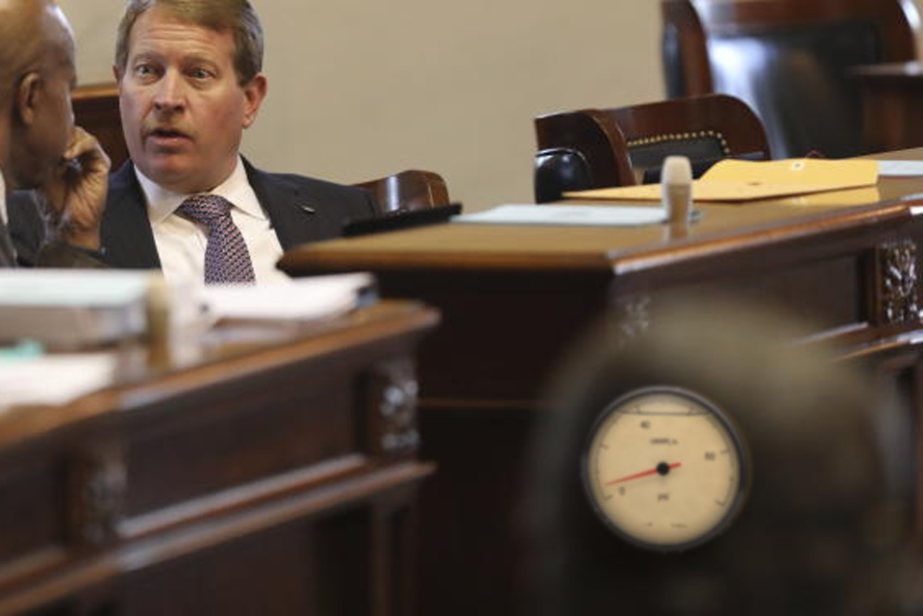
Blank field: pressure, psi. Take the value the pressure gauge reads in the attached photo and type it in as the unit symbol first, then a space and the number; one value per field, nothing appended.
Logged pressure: psi 5
